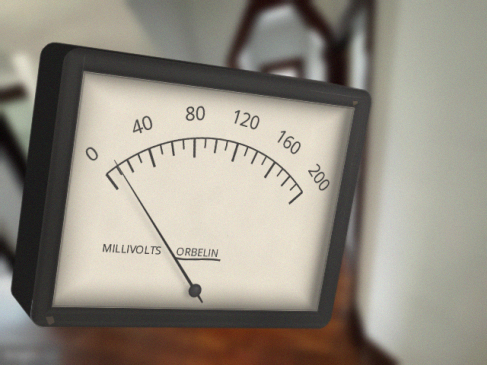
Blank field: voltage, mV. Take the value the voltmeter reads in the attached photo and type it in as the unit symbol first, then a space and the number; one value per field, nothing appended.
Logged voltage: mV 10
